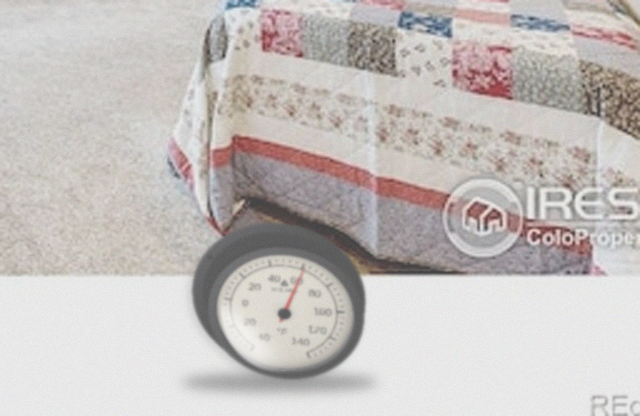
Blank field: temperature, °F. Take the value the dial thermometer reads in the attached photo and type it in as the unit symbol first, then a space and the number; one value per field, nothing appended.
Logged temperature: °F 60
